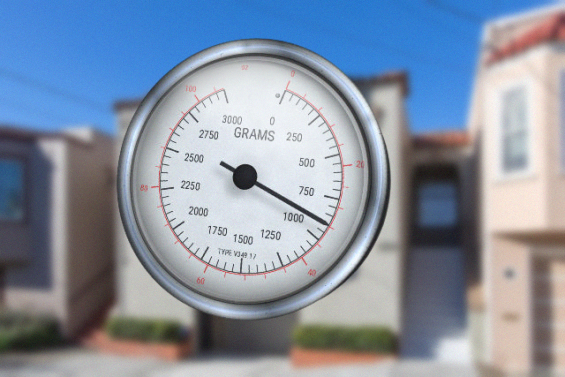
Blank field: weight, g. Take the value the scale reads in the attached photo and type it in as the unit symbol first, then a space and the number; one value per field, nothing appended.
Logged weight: g 900
